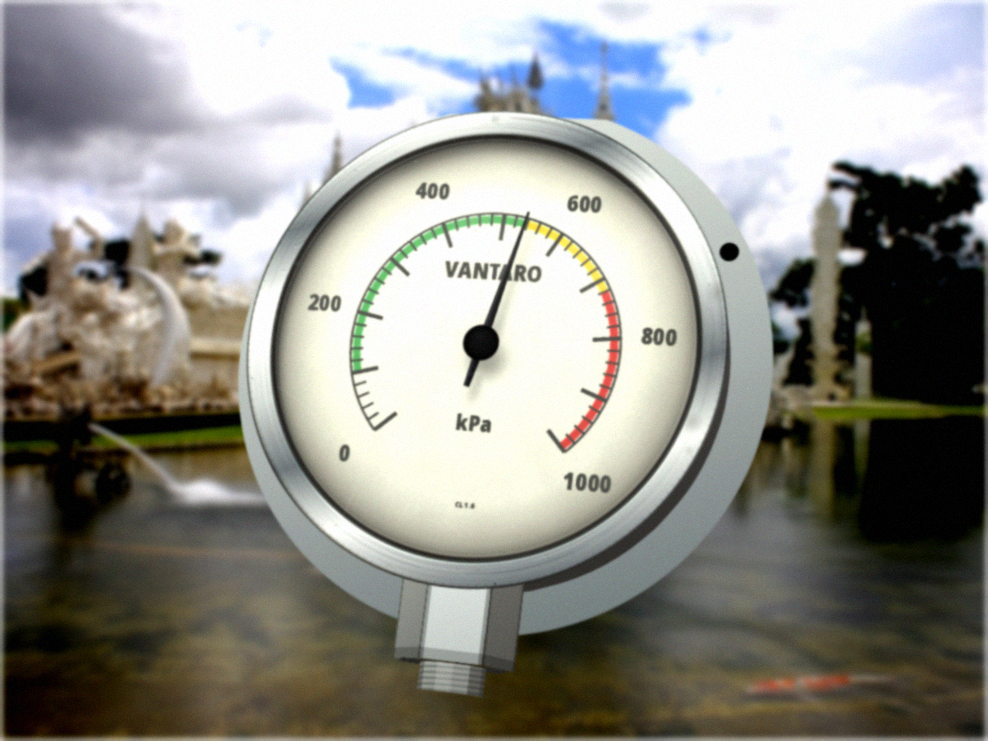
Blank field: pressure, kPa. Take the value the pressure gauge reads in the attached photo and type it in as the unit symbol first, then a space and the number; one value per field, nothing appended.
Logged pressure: kPa 540
